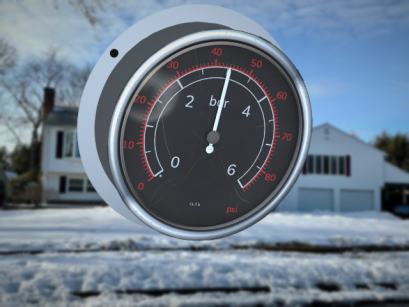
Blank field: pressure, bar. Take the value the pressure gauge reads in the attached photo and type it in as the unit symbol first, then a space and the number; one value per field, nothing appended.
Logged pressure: bar 3
